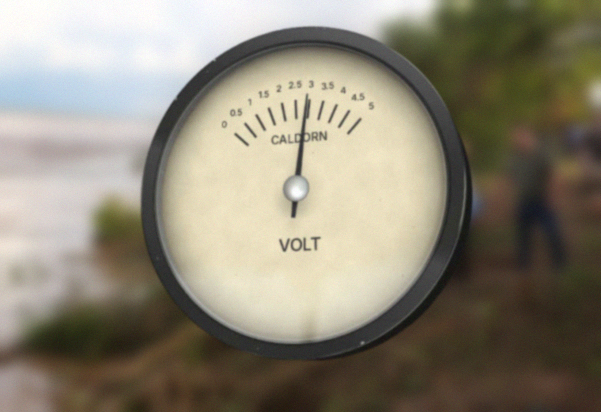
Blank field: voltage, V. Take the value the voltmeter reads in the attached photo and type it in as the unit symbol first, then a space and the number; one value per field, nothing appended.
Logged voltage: V 3
